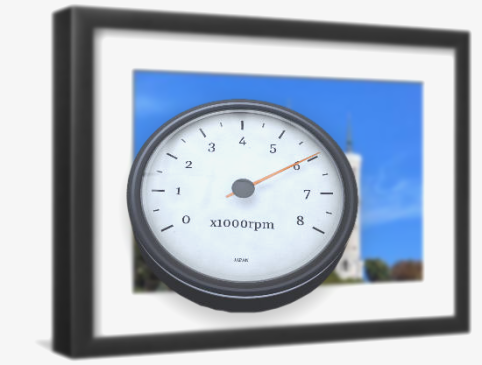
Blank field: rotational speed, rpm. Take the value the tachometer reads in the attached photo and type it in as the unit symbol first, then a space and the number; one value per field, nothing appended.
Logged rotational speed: rpm 6000
